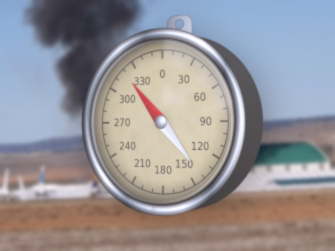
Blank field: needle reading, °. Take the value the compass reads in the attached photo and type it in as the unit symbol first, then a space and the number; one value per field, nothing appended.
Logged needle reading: ° 320
